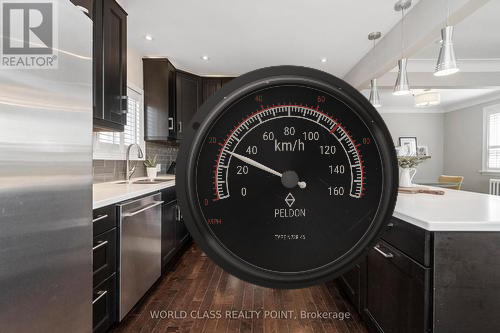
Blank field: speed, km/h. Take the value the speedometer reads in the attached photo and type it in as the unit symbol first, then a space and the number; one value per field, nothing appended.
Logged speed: km/h 30
